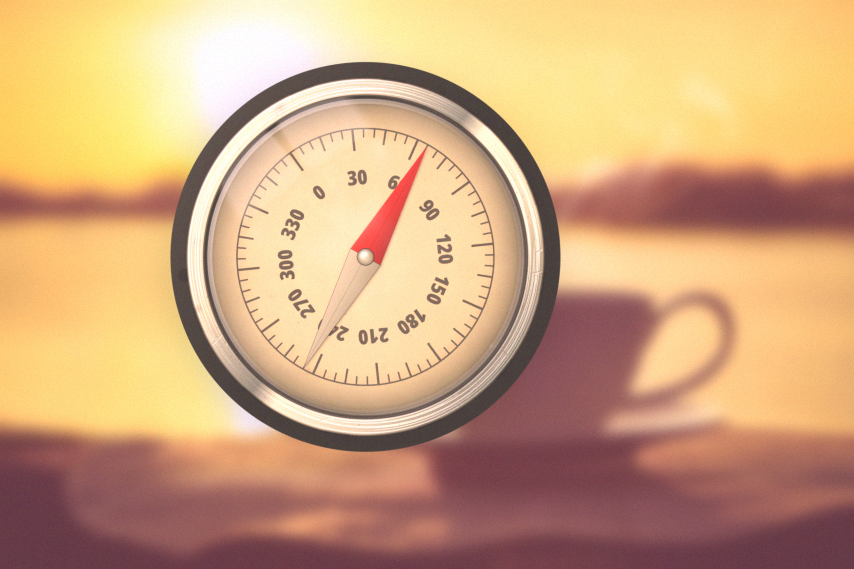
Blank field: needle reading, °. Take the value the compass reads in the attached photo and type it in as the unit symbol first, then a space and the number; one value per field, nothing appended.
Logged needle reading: ° 65
